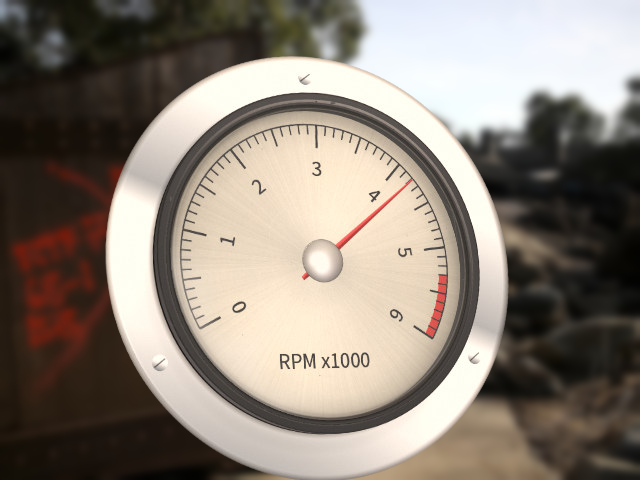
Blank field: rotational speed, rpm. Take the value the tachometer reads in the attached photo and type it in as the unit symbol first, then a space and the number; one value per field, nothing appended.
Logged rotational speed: rpm 4200
